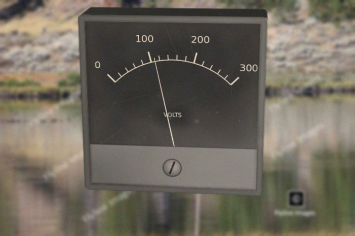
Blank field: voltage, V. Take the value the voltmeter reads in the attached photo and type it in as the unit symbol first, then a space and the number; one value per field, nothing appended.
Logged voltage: V 110
